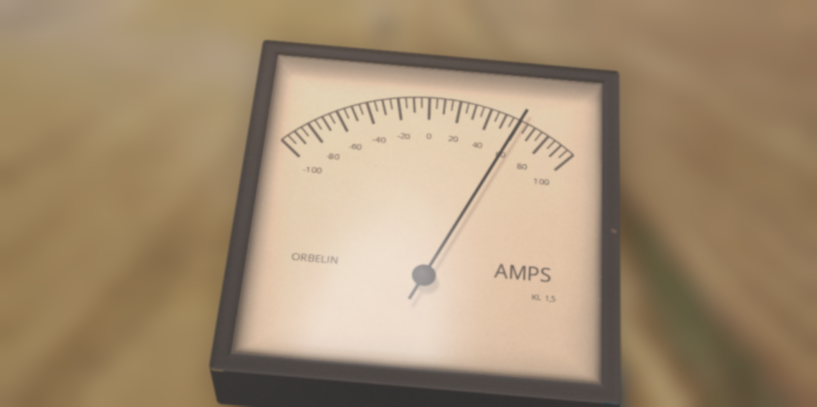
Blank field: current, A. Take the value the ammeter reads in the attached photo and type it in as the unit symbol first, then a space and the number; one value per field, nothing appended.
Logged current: A 60
